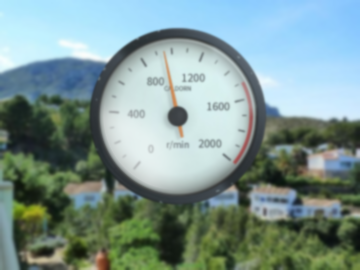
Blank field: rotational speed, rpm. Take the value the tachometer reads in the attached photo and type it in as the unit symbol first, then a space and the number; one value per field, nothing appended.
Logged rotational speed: rpm 950
